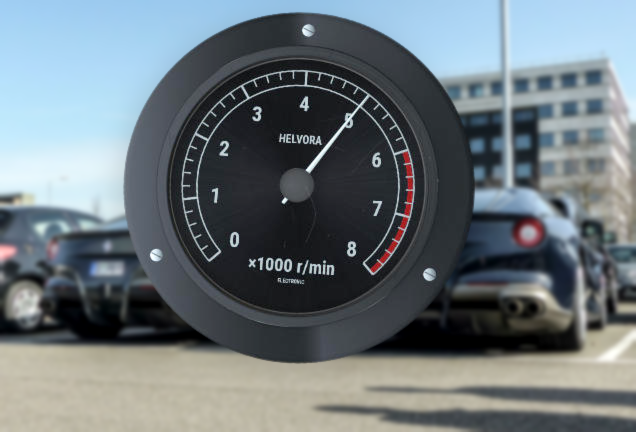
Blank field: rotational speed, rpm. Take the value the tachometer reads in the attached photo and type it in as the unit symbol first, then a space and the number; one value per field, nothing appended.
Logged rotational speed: rpm 5000
